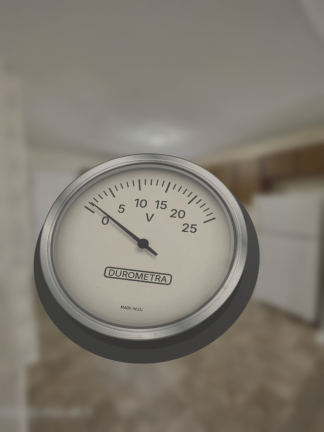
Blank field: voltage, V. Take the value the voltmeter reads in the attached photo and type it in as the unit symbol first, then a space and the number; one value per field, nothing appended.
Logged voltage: V 1
